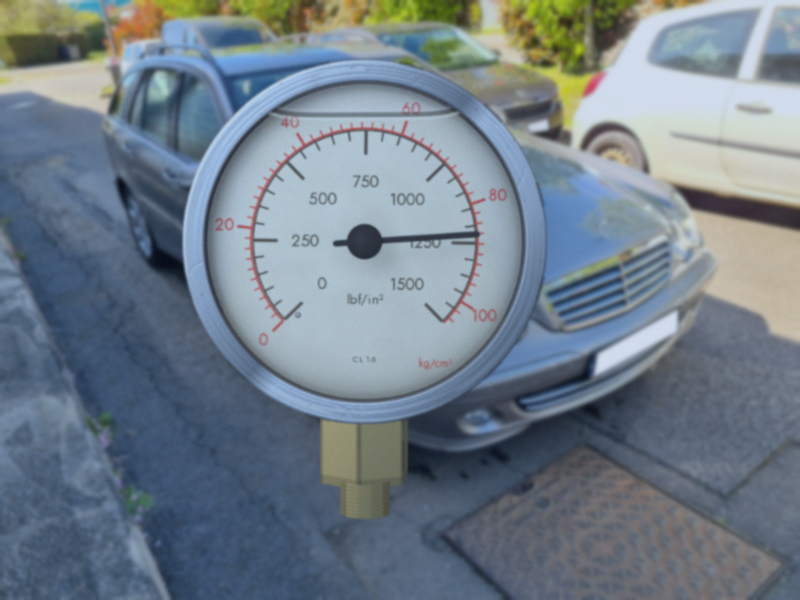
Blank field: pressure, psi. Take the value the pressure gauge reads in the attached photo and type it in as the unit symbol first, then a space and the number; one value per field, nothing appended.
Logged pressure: psi 1225
